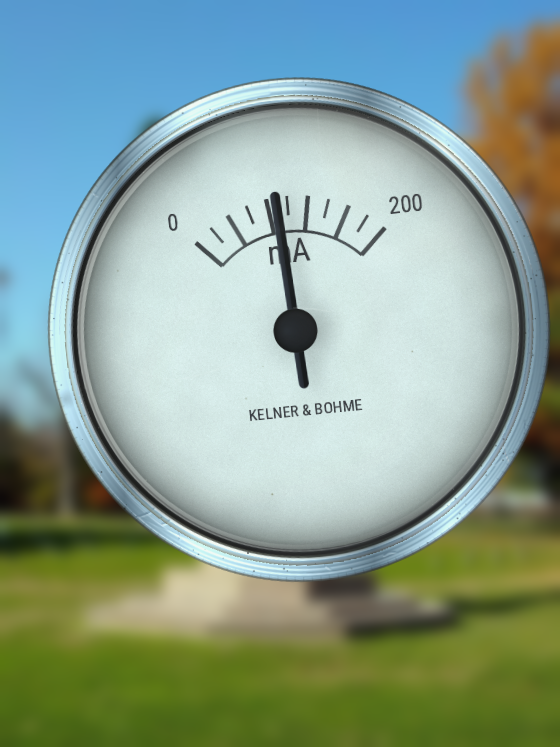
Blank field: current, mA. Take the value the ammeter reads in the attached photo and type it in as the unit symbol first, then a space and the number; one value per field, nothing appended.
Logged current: mA 90
